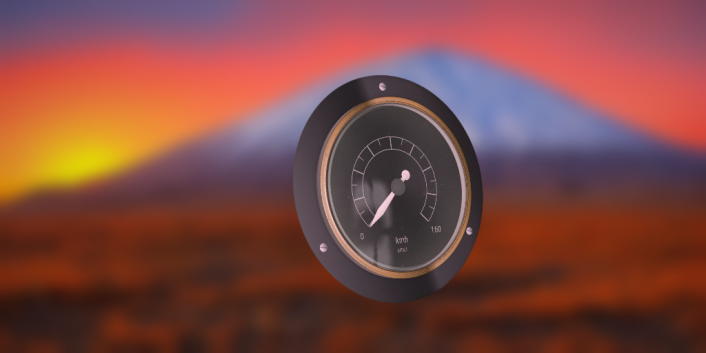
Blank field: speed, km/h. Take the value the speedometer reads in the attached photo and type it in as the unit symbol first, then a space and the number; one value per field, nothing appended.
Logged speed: km/h 0
